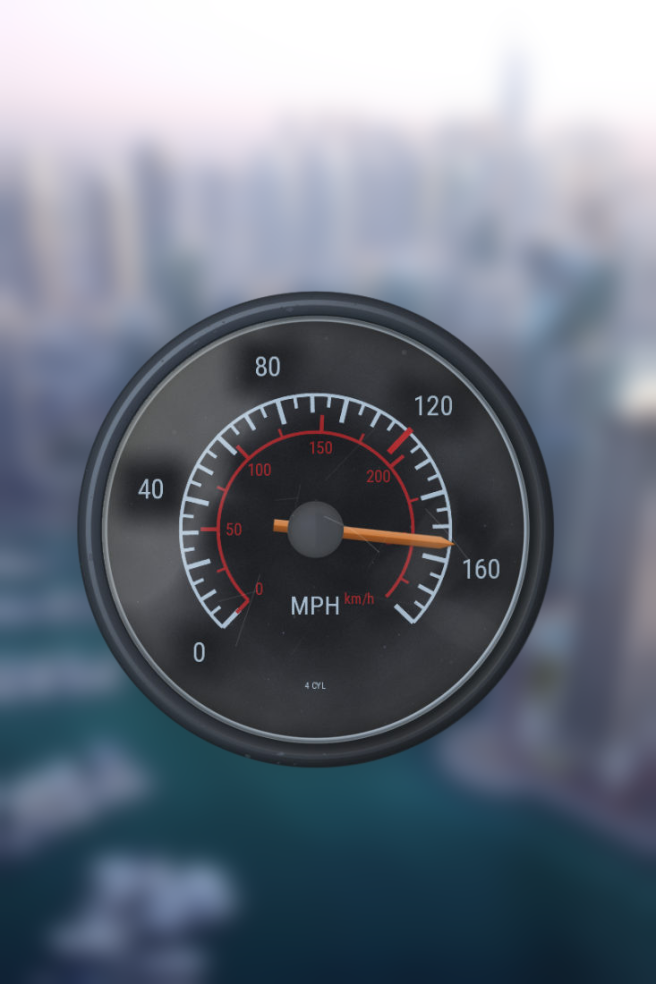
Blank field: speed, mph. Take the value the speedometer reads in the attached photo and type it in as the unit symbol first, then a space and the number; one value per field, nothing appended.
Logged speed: mph 155
